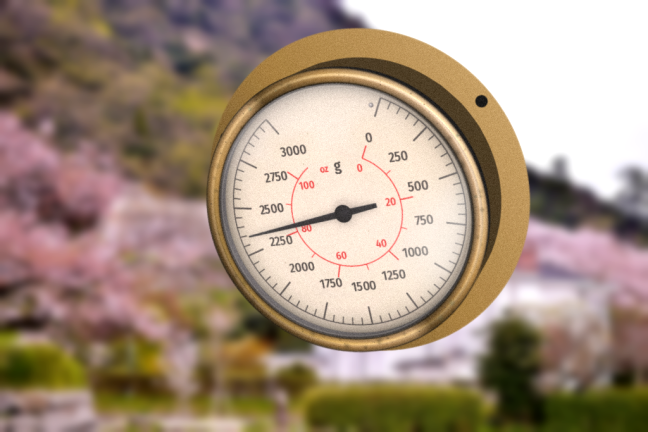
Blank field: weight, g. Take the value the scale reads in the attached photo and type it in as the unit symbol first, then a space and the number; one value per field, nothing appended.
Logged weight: g 2350
